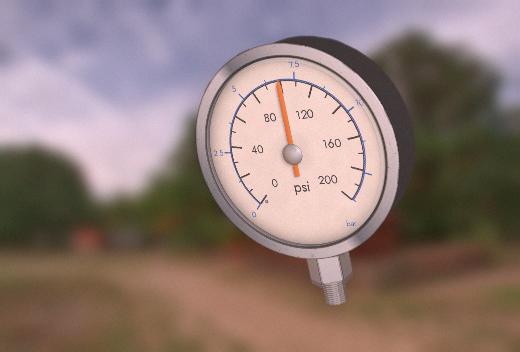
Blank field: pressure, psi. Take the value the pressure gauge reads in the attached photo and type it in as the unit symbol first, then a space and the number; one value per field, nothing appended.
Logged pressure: psi 100
